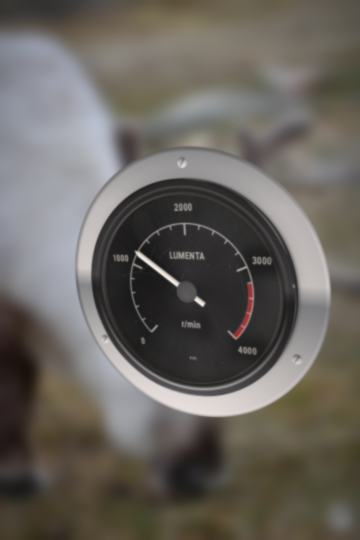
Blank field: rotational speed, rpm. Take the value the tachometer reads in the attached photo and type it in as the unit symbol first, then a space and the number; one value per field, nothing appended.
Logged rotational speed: rpm 1200
